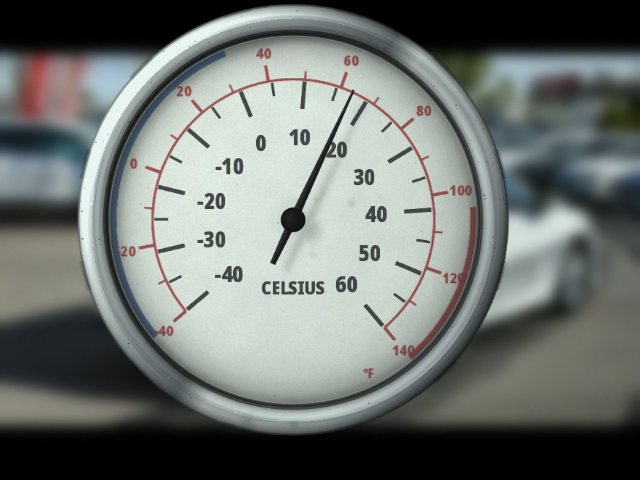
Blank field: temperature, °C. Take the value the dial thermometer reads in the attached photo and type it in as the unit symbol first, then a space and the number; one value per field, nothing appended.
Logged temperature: °C 17.5
